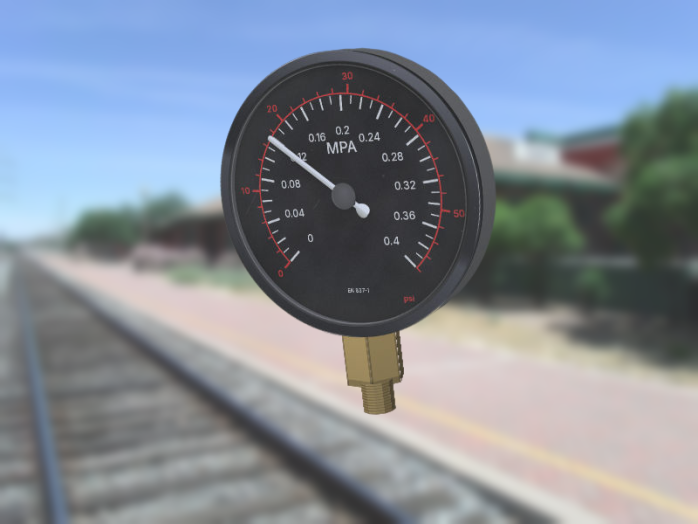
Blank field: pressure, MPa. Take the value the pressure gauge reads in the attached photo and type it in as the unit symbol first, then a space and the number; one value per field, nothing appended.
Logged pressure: MPa 0.12
